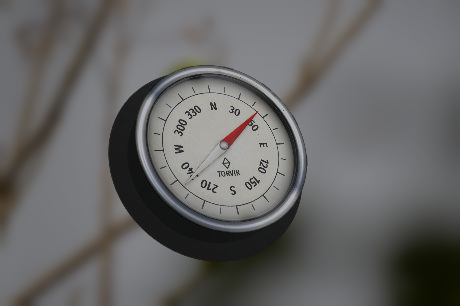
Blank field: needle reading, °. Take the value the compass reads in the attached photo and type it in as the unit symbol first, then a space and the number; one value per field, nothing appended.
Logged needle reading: ° 52.5
